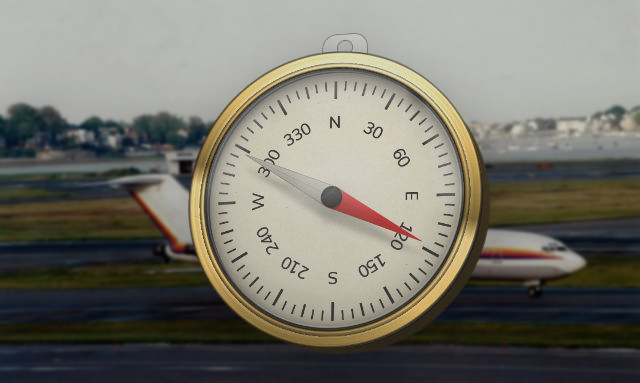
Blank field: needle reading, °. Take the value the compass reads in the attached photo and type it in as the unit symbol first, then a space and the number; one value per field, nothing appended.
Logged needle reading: ° 117.5
